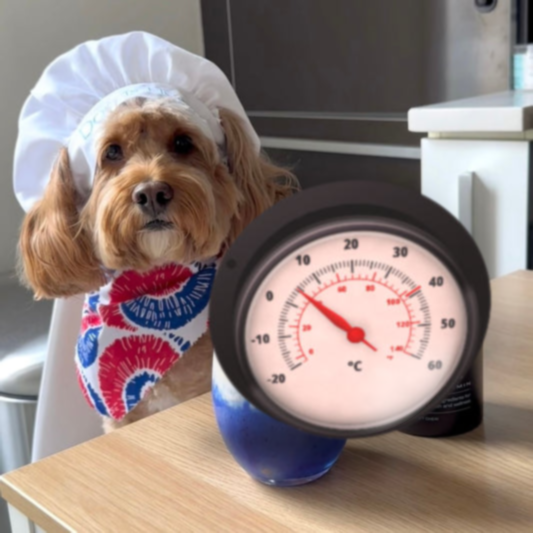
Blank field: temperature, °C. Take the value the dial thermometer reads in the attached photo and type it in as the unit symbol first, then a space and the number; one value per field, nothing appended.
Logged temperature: °C 5
